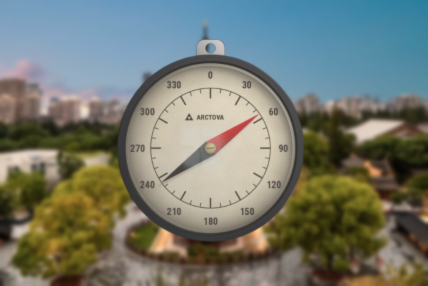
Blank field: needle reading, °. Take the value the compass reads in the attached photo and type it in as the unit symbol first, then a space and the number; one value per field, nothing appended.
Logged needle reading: ° 55
